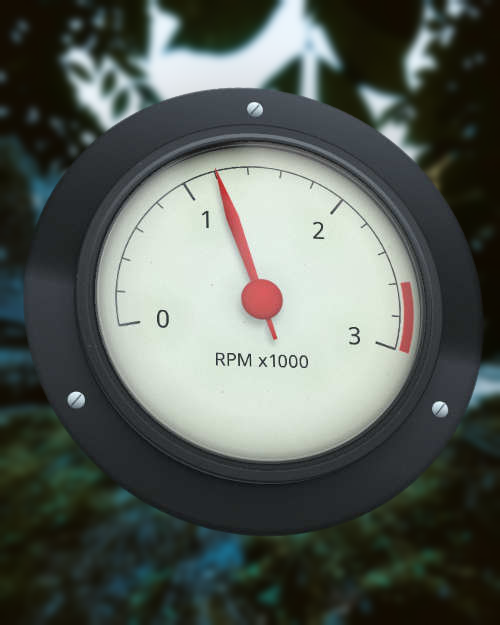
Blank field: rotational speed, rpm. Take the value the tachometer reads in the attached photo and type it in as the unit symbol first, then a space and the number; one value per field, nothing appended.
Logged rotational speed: rpm 1200
